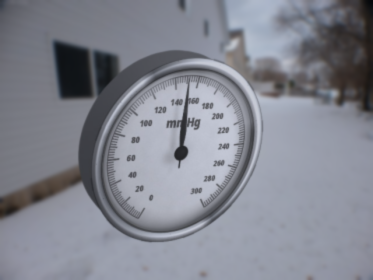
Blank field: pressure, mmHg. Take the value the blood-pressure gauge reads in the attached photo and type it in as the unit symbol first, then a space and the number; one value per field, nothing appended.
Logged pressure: mmHg 150
